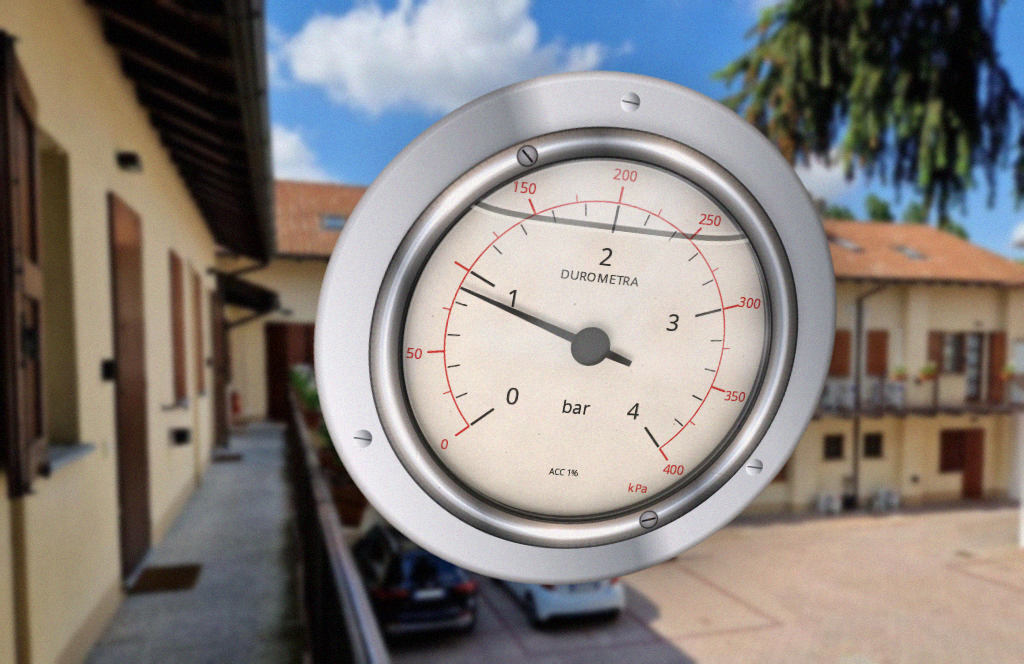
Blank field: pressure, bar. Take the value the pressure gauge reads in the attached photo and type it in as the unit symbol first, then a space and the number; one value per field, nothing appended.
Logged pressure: bar 0.9
